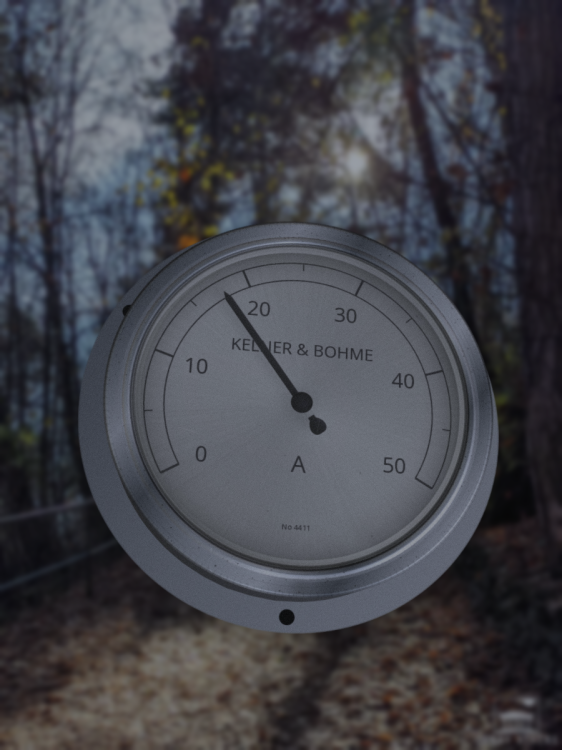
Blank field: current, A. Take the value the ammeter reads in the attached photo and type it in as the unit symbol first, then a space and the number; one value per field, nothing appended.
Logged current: A 17.5
